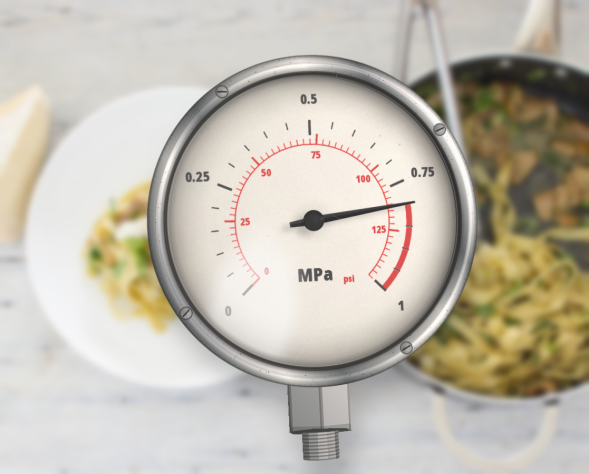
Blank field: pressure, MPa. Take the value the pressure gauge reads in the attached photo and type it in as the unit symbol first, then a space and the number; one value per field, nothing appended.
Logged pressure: MPa 0.8
